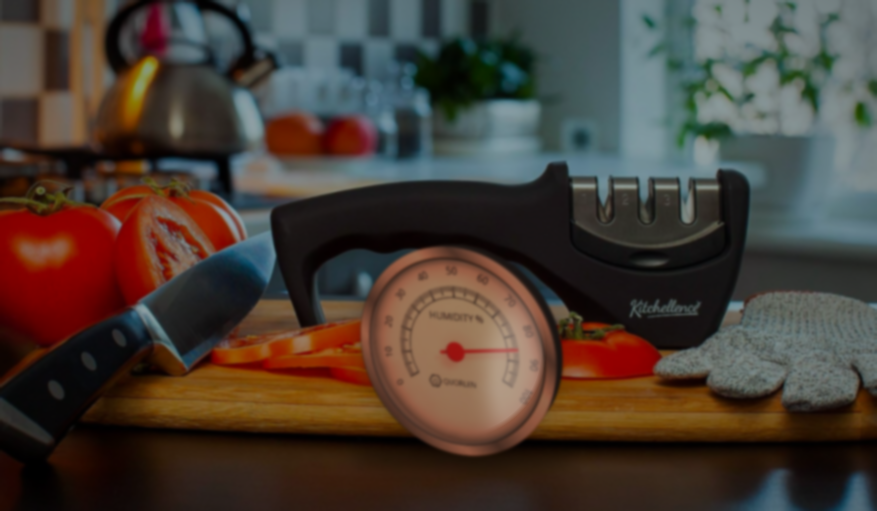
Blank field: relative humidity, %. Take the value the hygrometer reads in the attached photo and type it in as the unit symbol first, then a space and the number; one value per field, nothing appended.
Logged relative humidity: % 85
